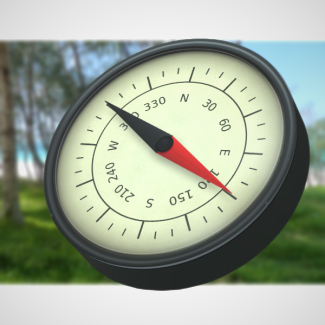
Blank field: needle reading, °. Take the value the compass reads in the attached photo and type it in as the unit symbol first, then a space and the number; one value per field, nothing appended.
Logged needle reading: ° 120
